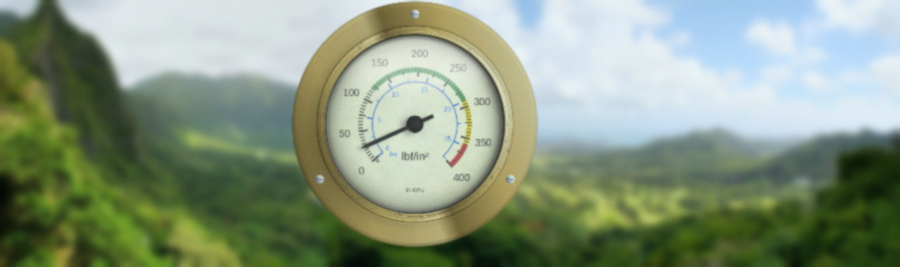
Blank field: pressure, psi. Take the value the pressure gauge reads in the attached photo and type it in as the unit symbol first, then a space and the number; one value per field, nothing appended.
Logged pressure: psi 25
